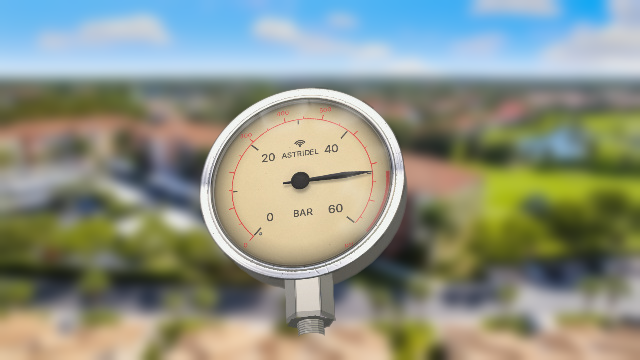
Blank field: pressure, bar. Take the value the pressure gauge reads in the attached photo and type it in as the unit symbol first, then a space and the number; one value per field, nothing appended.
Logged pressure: bar 50
